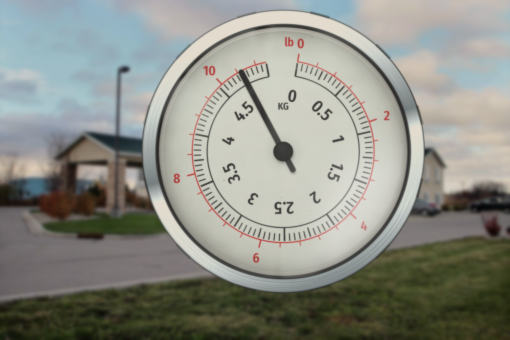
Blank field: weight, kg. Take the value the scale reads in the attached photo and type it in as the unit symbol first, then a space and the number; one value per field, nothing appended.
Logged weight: kg 4.75
